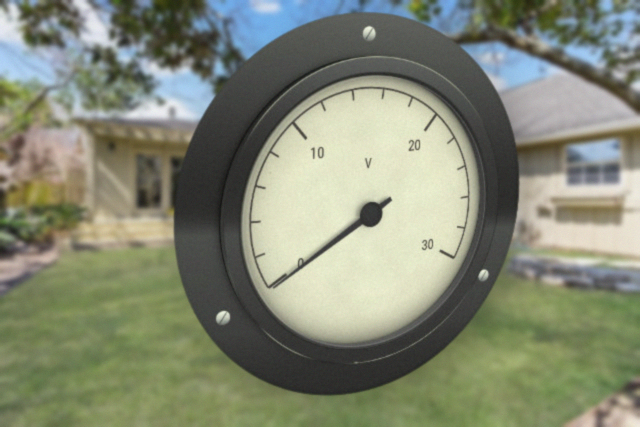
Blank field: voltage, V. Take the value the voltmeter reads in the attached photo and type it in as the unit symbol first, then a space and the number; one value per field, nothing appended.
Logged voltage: V 0
